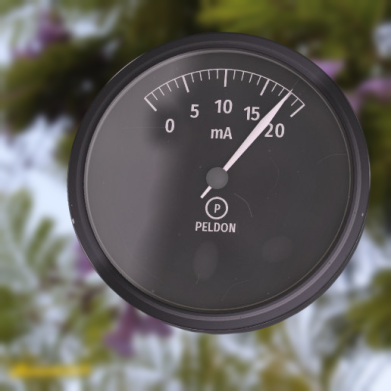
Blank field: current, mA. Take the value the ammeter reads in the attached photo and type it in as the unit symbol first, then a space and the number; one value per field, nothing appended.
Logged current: mA 18
